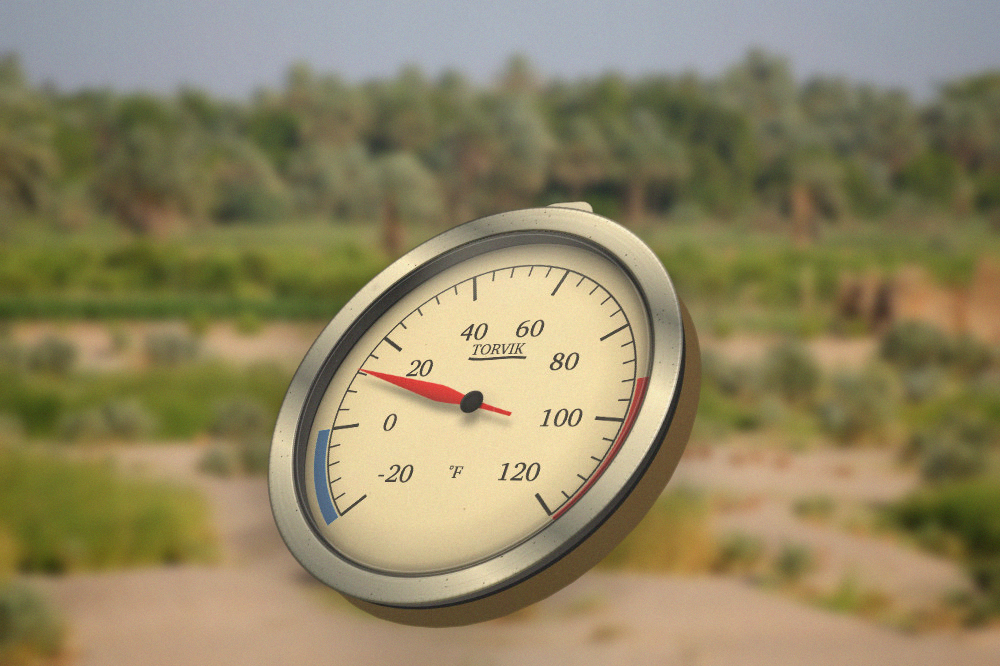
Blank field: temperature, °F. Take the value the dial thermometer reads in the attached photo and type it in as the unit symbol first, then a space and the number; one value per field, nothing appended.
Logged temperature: °F 12
